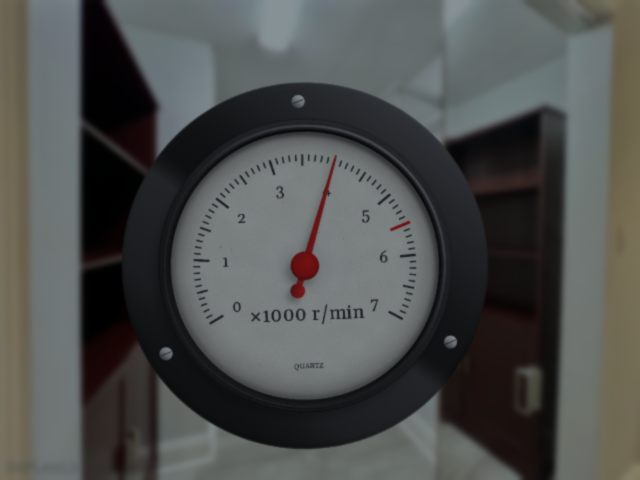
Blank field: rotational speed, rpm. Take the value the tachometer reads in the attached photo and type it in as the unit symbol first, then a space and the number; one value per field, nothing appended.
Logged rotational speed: rpm 4000
